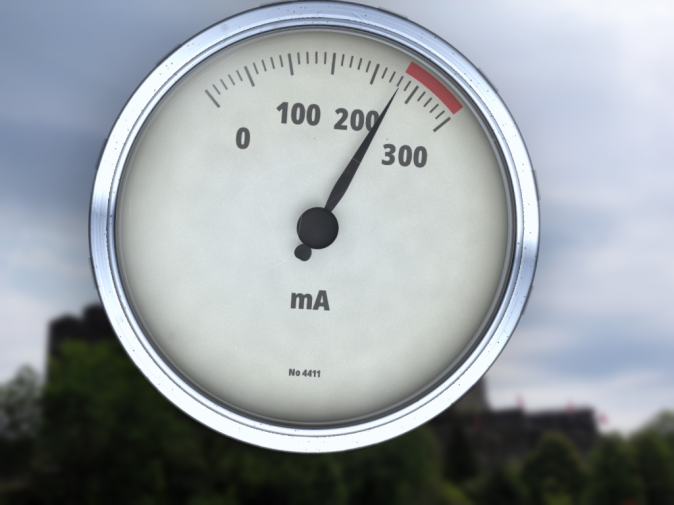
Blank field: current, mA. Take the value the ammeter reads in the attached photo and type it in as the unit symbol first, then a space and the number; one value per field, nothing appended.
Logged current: mA 230
